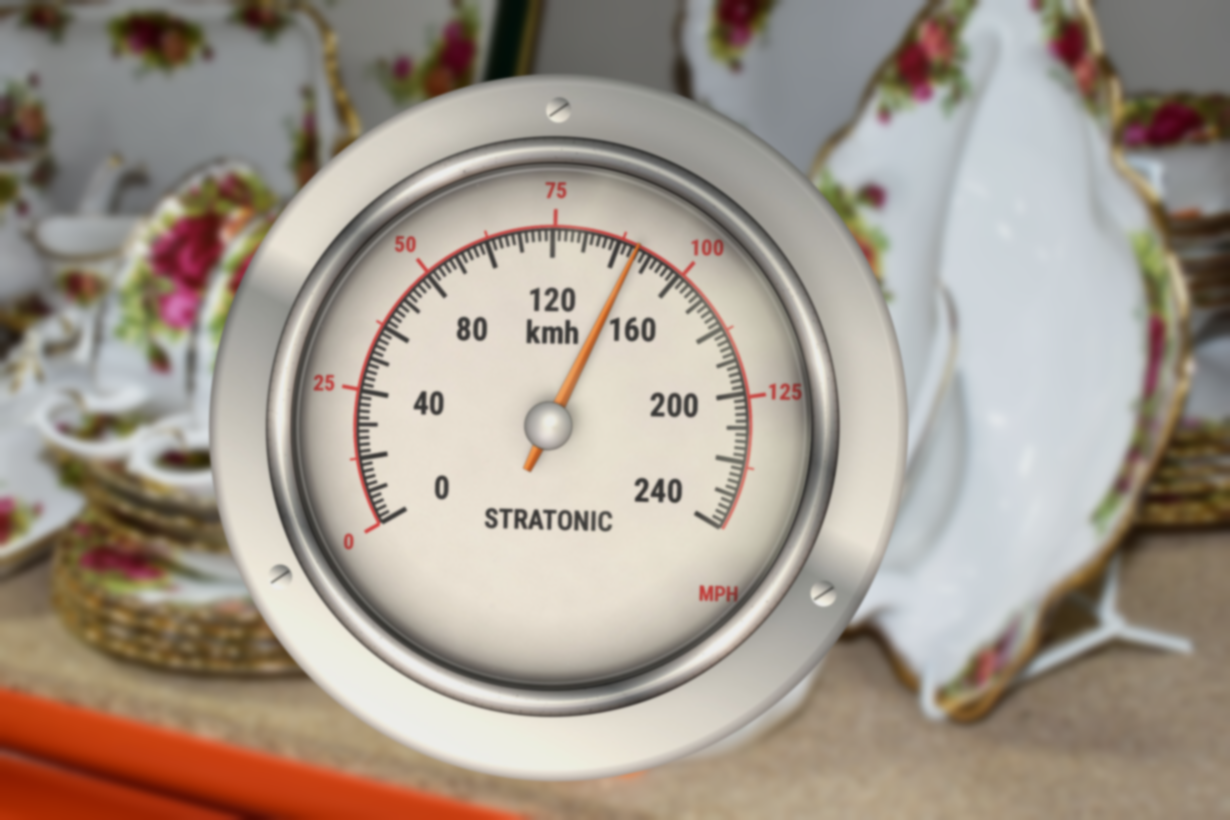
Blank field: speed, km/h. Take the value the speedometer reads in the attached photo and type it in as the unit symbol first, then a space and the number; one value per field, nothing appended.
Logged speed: km/h 146
